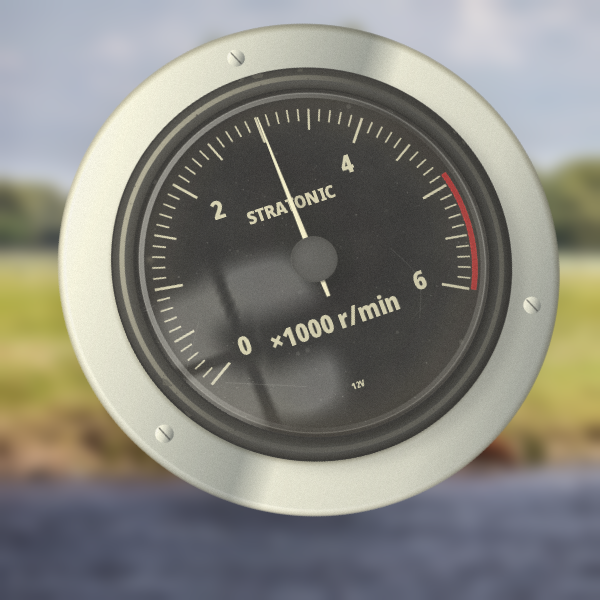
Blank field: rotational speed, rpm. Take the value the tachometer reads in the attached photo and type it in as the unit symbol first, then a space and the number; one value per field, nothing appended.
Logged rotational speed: rpm 3000
